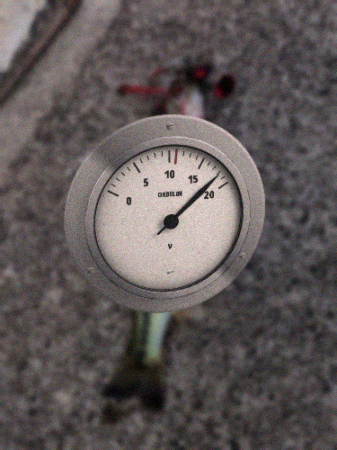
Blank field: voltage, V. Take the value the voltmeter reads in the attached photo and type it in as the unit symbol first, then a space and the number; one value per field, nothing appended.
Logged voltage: V 18
